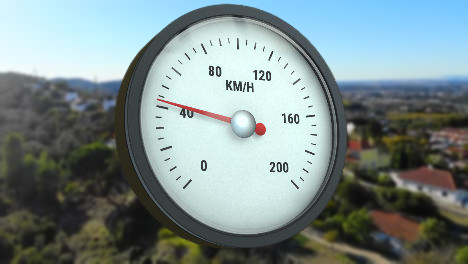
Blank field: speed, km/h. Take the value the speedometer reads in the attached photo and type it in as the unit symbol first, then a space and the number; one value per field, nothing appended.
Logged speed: km/h 42.5
